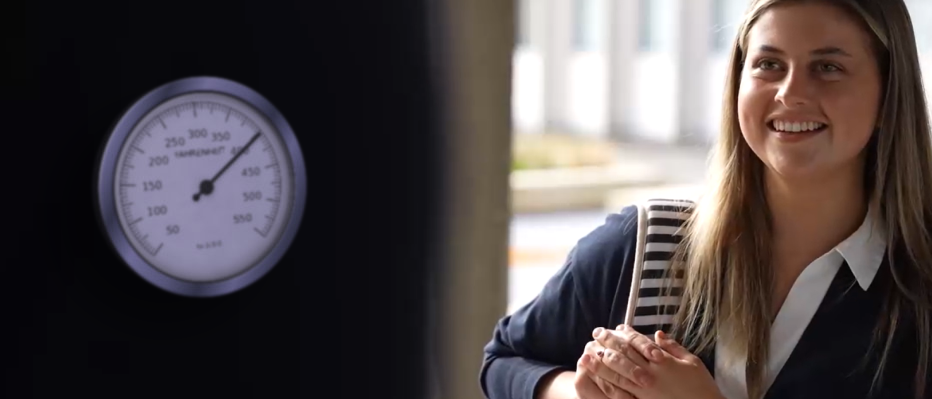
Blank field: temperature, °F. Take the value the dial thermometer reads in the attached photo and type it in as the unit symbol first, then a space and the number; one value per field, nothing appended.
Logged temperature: °F 400
